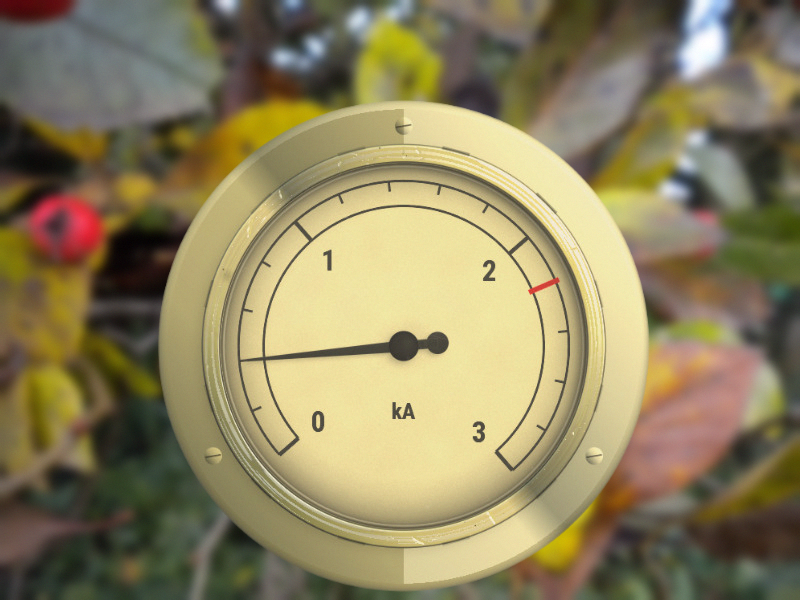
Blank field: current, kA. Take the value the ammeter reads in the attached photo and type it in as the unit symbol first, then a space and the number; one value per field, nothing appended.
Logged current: kA 0.4
